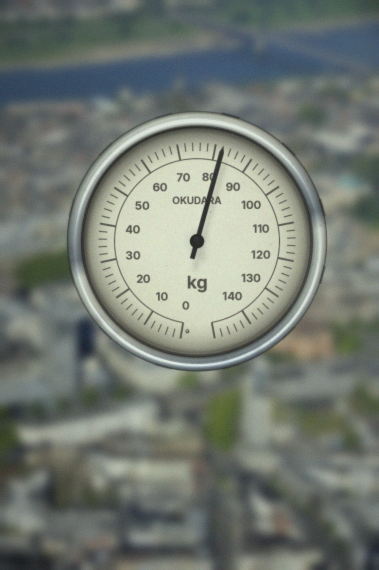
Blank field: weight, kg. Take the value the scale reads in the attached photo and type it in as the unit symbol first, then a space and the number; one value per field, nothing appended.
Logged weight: kg 82
